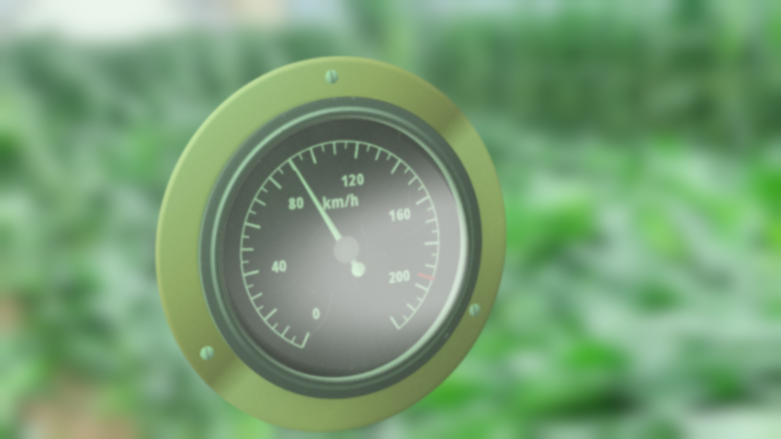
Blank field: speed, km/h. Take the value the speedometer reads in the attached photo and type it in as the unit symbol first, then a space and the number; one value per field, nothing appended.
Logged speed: km/h 90
